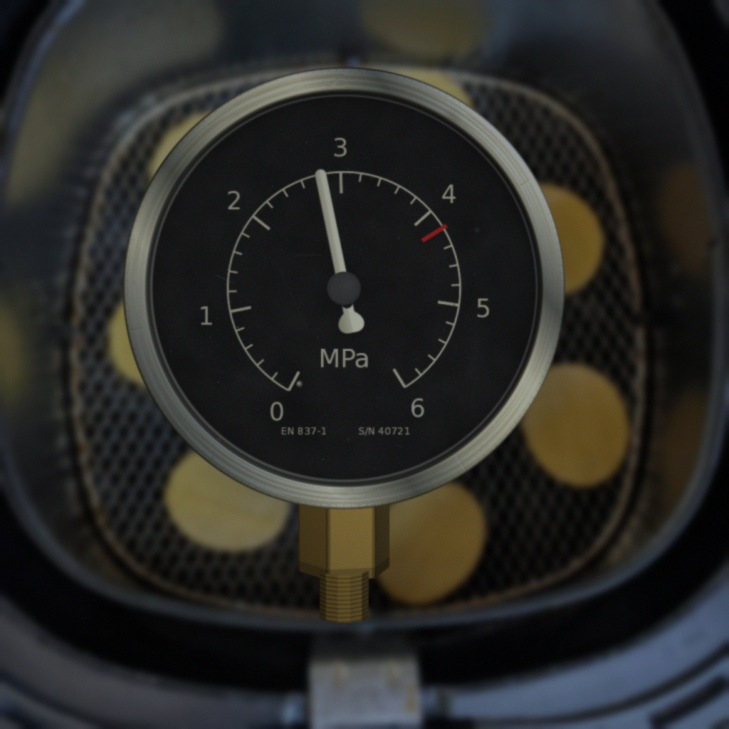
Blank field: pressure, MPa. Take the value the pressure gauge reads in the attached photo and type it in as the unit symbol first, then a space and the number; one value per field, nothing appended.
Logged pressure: MPa 2.8
